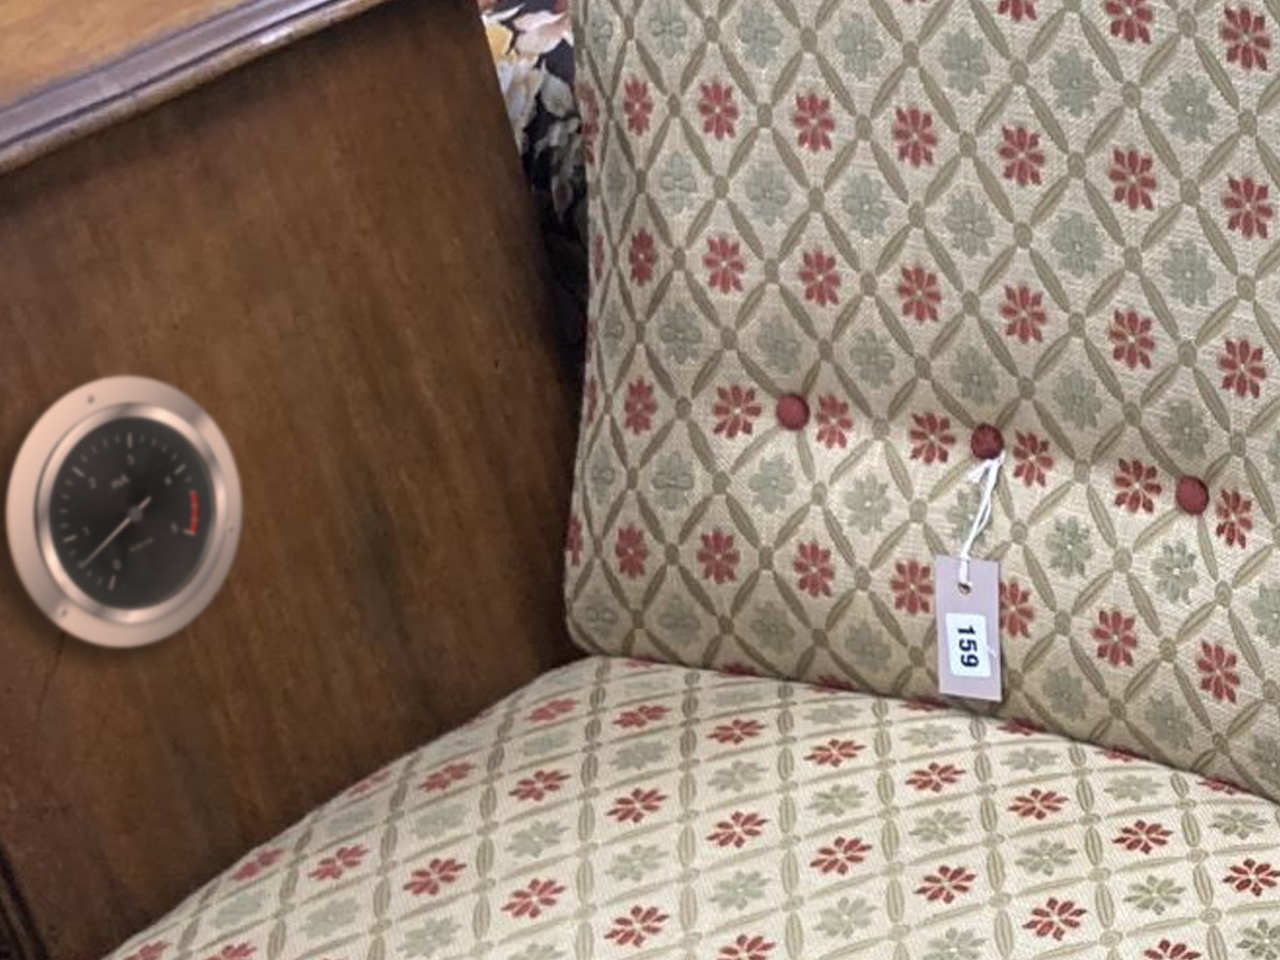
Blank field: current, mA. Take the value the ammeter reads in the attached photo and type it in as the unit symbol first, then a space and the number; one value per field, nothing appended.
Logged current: mA 0.6
